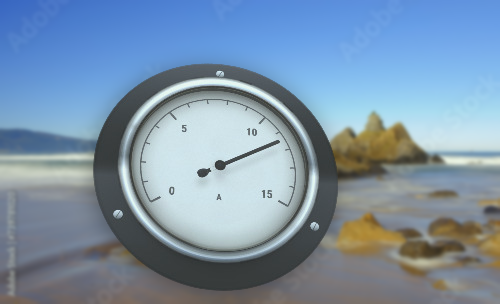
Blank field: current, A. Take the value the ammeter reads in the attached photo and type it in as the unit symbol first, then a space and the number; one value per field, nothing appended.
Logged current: A 11.5
